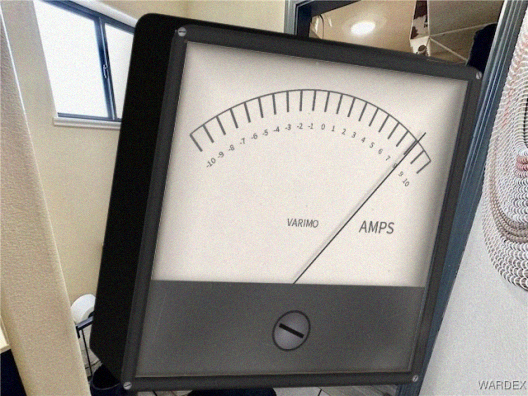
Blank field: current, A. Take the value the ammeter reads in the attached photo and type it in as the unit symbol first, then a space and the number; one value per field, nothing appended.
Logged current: A 8
